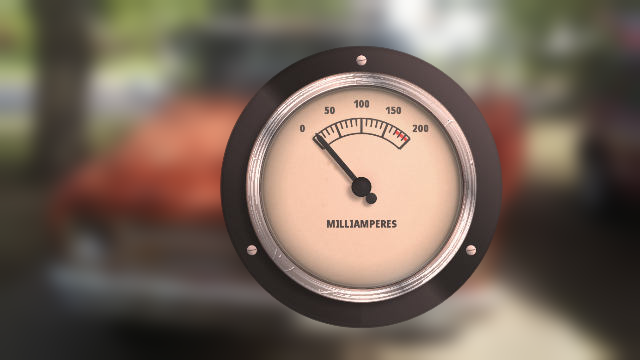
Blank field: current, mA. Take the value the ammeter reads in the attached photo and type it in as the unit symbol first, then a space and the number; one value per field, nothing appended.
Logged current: mA 10
